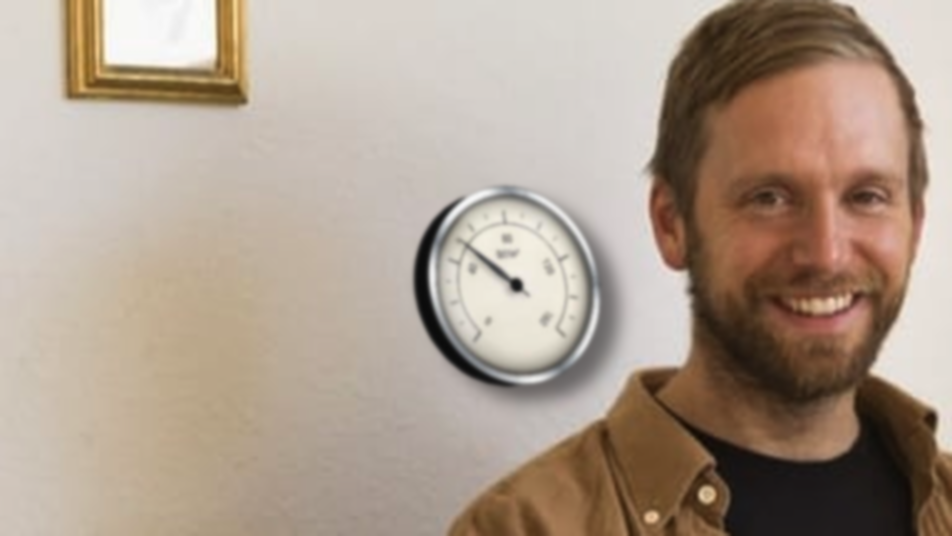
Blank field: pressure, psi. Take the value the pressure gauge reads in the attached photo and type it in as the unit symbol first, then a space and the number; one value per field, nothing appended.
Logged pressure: psi 50
